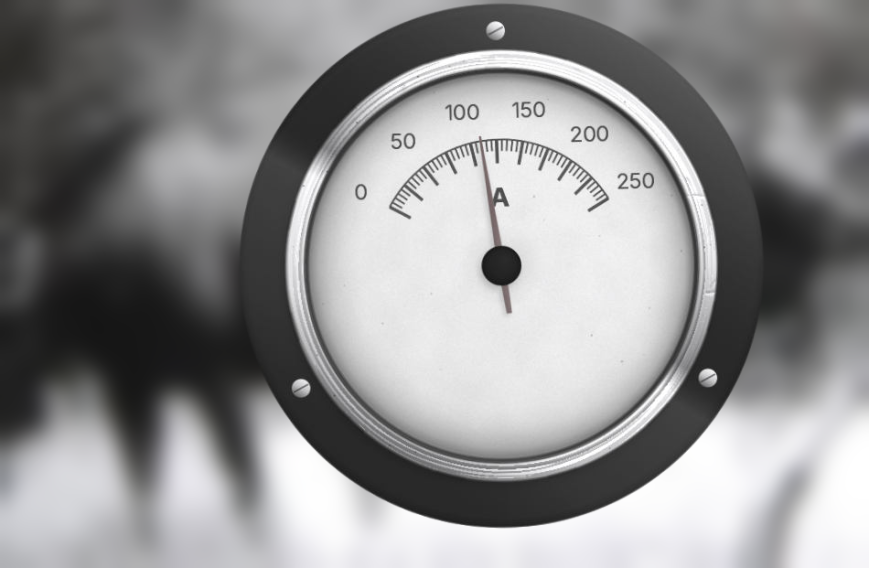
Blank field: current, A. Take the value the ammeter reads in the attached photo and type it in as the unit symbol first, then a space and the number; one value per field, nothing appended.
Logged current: A 110
